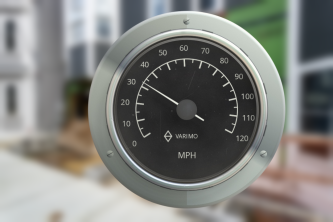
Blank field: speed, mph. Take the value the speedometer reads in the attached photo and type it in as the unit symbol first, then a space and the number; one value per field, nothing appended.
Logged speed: mph 32.5
